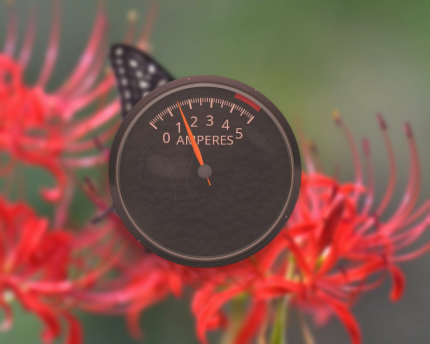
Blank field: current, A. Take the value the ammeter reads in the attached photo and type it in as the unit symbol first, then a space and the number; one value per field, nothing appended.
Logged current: A 1.5
